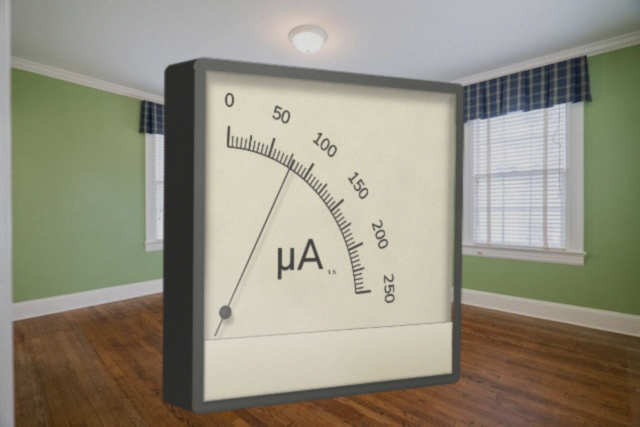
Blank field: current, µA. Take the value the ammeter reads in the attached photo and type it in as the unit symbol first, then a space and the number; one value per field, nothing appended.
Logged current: µA 75
